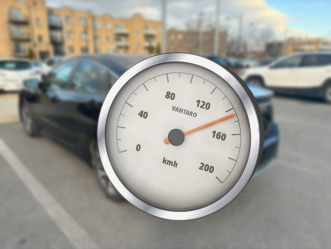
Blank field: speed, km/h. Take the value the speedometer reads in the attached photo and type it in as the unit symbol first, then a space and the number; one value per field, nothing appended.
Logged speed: km/h 145
